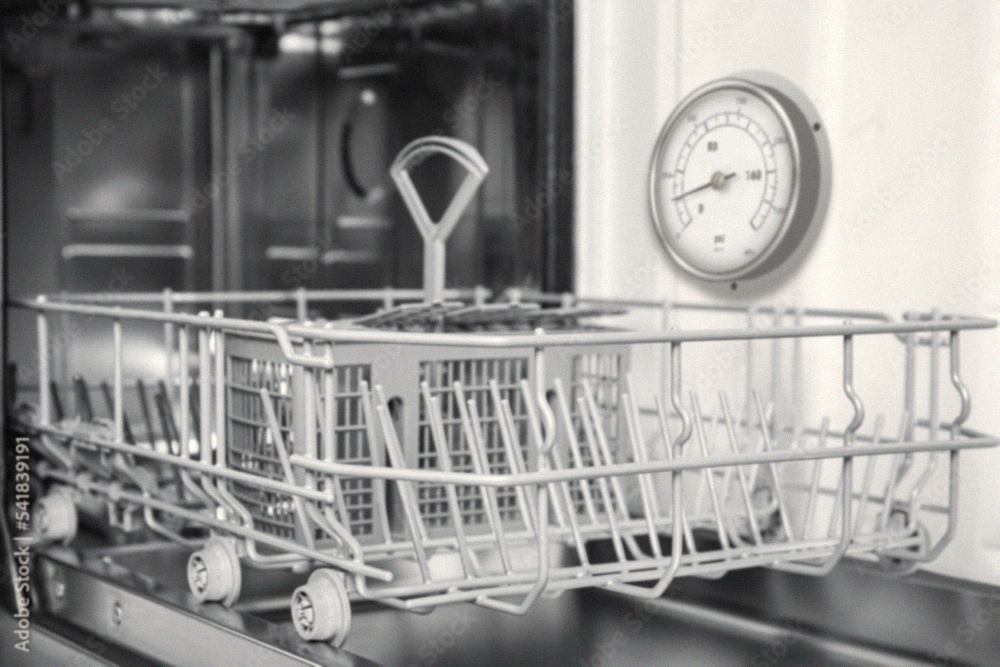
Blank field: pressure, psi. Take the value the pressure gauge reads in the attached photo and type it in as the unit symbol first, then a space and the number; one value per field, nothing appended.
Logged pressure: psi 20
